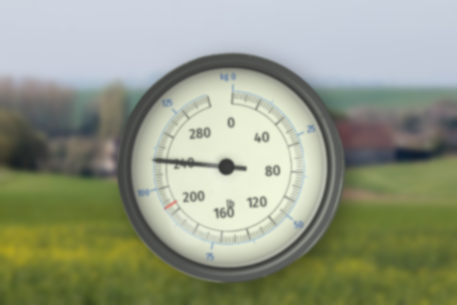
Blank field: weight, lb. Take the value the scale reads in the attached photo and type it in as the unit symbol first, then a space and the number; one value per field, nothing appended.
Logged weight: lb 240
